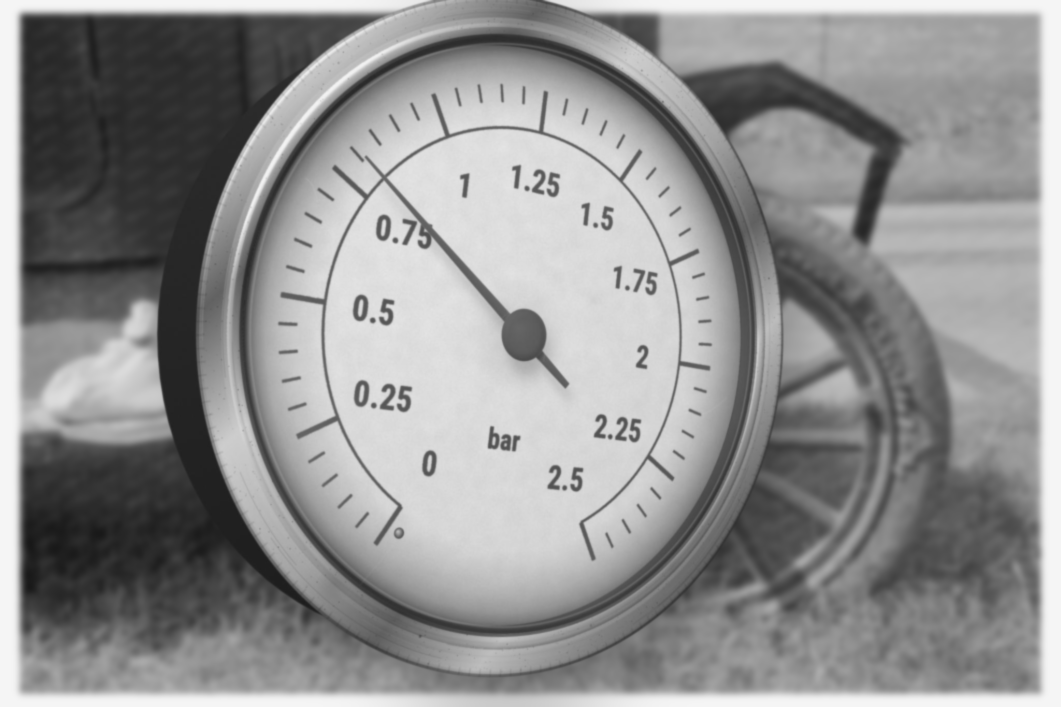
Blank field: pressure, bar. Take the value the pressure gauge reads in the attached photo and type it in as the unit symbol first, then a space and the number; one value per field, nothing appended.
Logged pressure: bar 0.8
